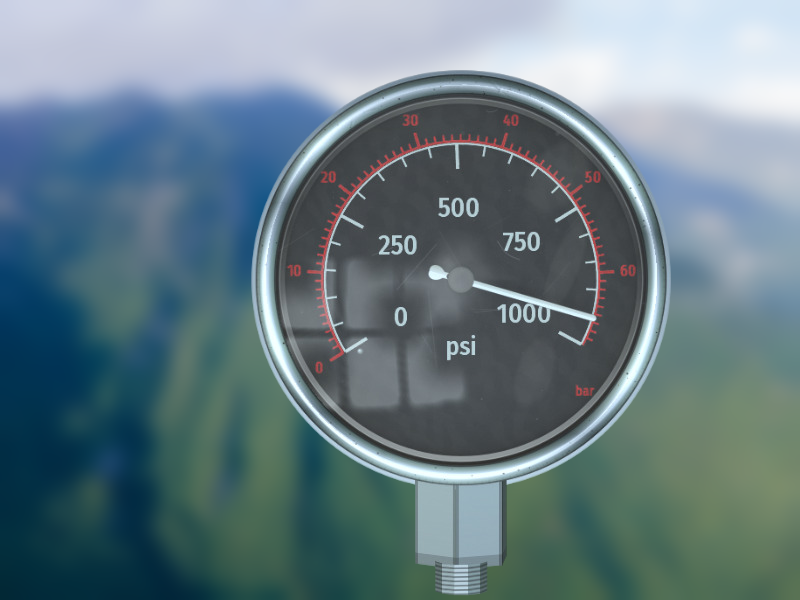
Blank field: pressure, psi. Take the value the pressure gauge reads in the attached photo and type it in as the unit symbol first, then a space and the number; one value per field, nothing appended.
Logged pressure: psi 950
